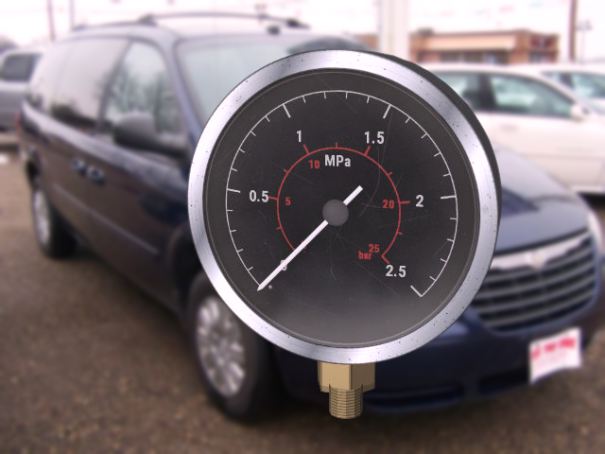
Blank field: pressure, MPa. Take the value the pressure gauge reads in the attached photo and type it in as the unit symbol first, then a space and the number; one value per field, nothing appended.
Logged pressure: MPa 0
